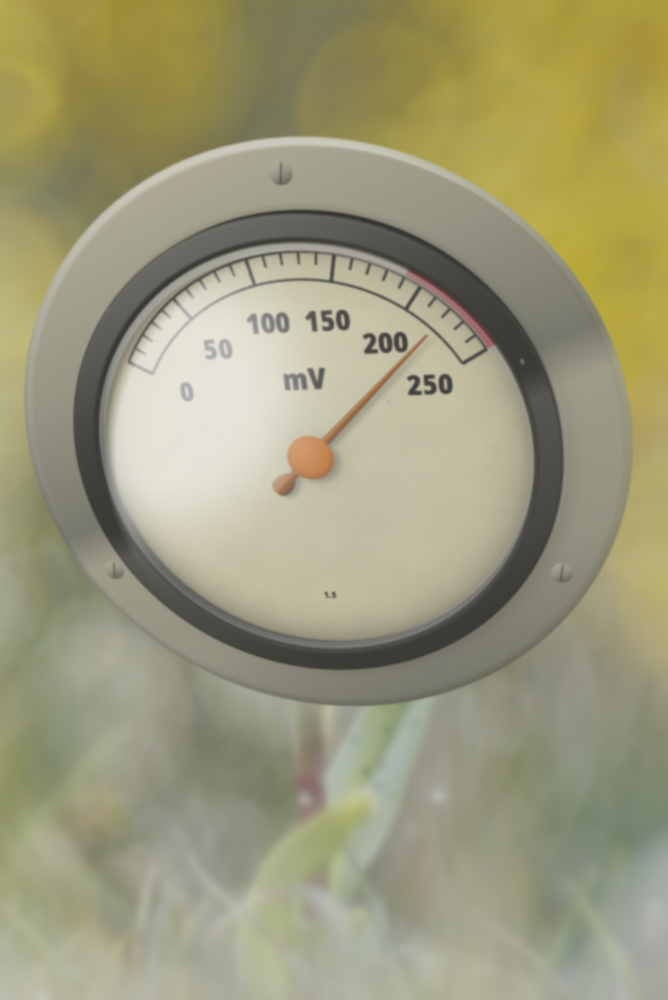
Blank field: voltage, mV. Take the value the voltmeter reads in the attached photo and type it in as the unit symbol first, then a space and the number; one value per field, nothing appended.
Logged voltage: mV 220
